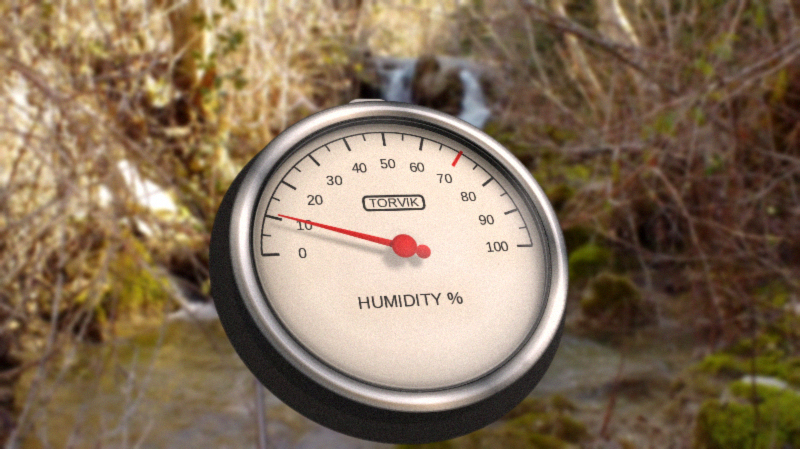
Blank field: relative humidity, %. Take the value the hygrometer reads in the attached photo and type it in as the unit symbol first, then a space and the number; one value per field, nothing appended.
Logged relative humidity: % 10
